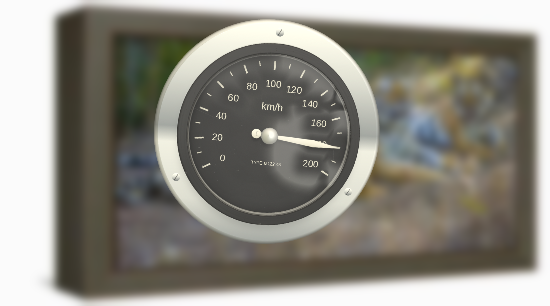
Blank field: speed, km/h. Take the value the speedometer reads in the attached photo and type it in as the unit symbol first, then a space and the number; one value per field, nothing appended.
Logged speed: km/h 180
